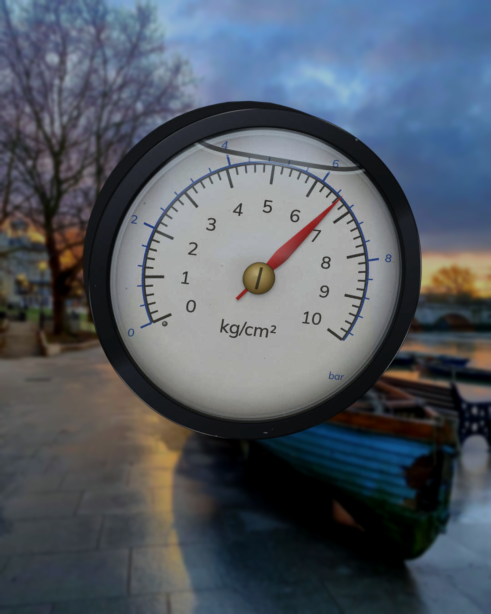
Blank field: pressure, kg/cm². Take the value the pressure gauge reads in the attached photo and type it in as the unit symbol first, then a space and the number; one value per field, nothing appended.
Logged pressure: kg/cm² 6.6
